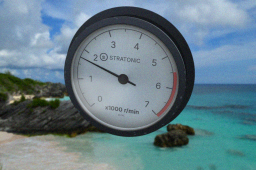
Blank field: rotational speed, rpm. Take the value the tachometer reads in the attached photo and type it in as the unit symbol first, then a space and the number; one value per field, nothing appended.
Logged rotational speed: rpm 1750
